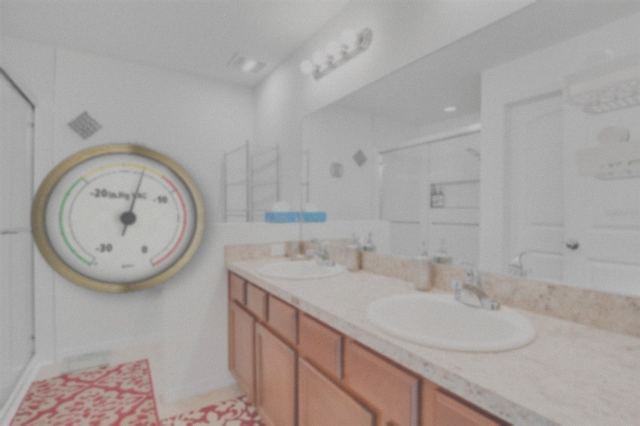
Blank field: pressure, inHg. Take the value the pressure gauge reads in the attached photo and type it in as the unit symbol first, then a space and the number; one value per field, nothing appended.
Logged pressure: inHg -14
